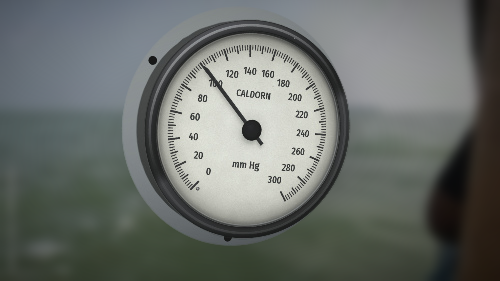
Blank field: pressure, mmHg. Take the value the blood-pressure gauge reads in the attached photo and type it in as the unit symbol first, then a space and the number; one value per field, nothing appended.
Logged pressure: mmHg 100
